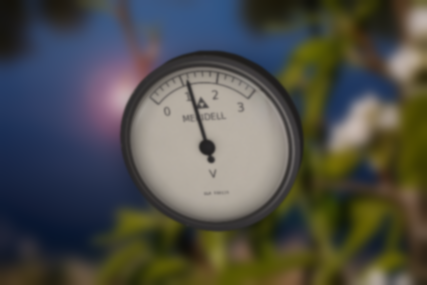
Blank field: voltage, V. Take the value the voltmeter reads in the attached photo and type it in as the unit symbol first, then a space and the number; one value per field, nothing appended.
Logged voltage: V 1.2
